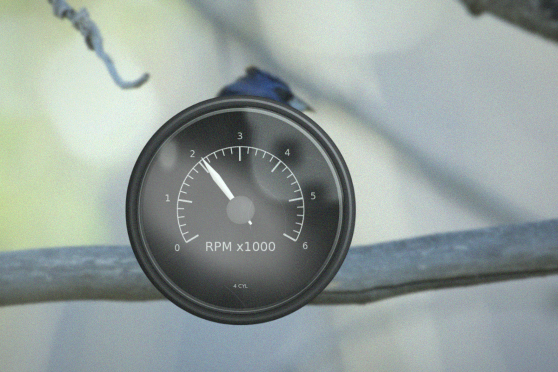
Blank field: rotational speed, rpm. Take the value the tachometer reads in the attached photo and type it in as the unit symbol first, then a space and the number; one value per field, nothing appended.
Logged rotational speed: rpm 2100
